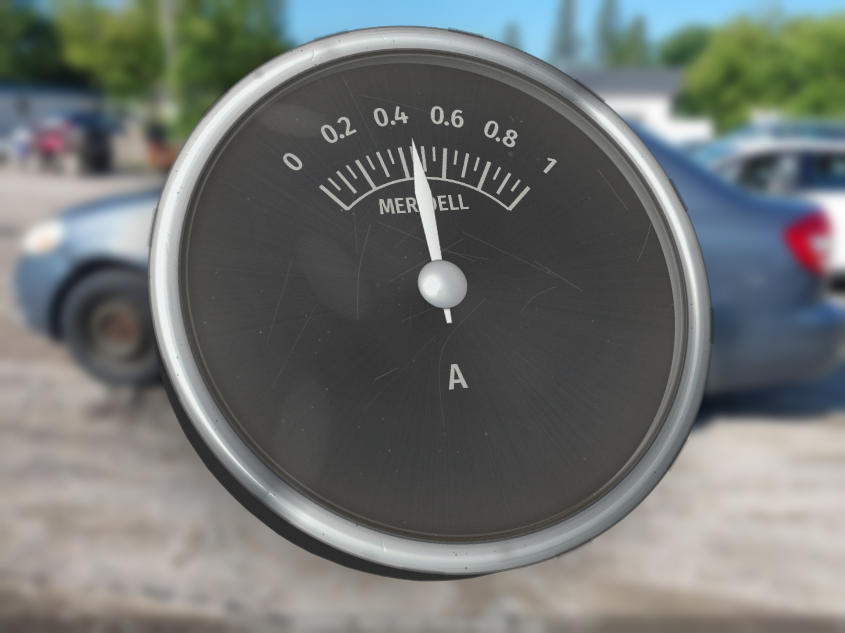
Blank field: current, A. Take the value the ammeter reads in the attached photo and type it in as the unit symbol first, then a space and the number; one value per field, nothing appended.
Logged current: A 0.45
